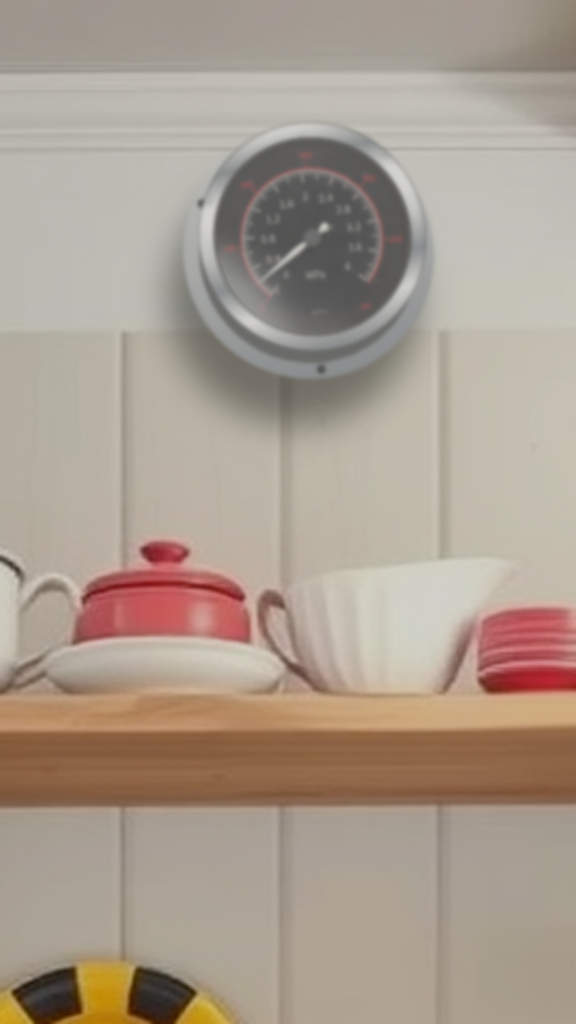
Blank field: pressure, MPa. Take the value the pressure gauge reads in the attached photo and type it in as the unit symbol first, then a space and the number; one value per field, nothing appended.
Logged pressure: MPa 0.2
